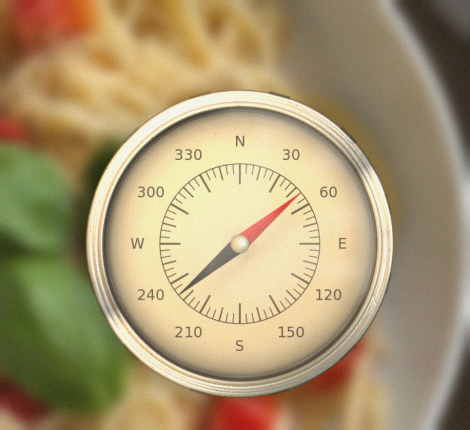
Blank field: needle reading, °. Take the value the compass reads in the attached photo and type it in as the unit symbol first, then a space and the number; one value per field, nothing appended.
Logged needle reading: ° 50
